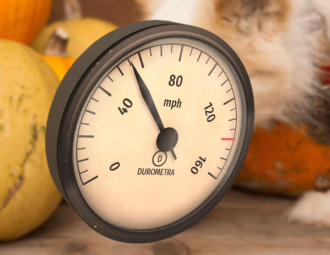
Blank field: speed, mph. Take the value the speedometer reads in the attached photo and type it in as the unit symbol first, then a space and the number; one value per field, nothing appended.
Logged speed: mph 55
